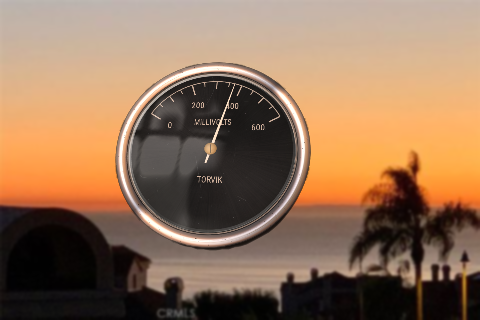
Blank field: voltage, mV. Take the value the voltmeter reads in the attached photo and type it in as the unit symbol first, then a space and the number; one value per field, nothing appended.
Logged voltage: mV 375
